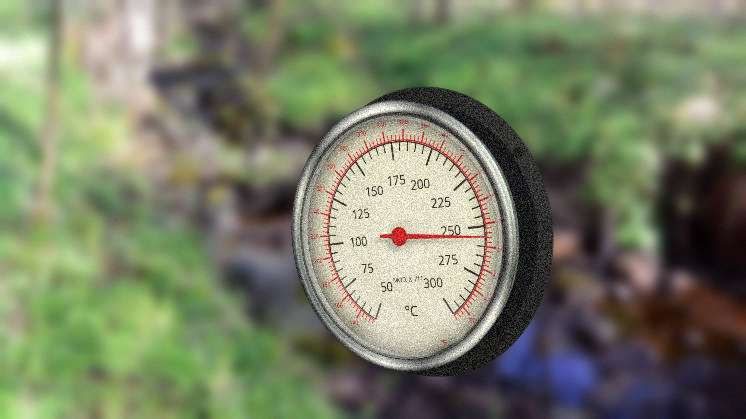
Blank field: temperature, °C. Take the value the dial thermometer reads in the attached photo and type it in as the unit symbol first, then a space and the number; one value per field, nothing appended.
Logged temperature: °C 255
